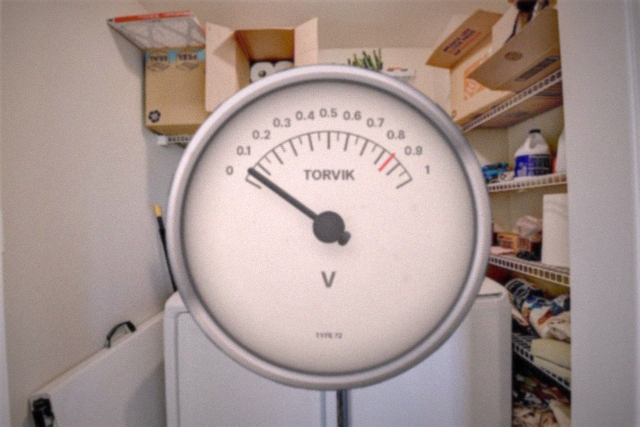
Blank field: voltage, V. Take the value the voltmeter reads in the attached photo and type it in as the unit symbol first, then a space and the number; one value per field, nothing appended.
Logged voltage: V 0.05
